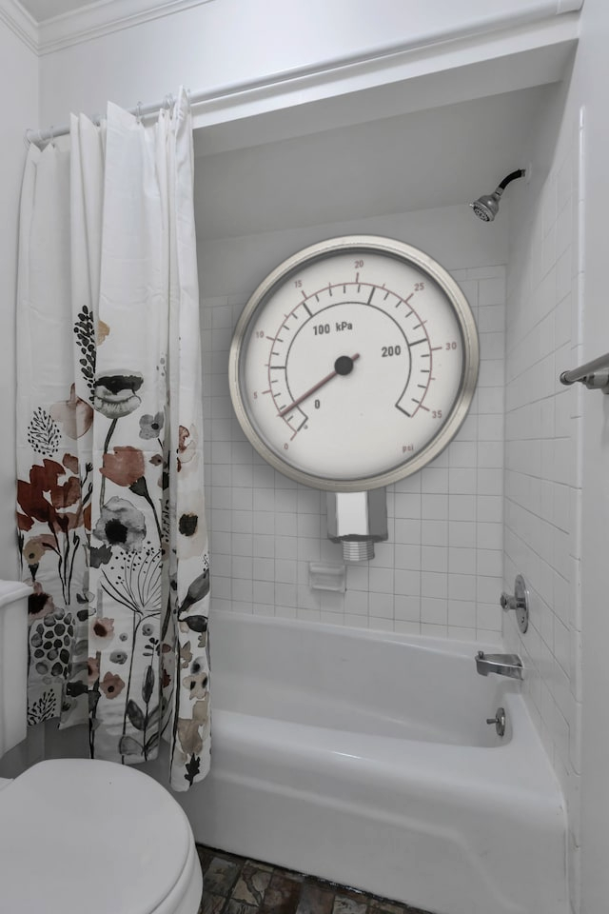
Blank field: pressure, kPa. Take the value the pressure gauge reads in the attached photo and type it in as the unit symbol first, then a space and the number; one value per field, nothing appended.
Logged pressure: kPa 15
